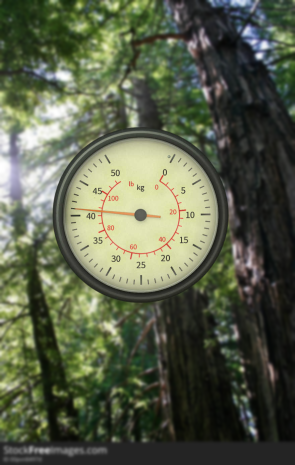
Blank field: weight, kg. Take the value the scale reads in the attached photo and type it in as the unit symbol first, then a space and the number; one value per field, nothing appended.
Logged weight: kg 41
